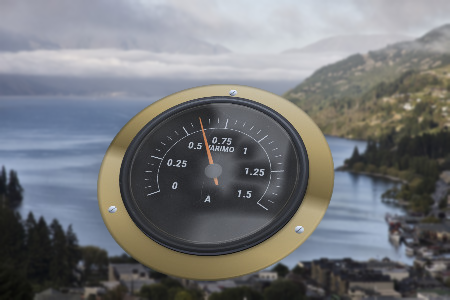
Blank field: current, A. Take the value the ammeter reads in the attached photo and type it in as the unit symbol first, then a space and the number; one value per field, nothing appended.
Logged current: A 0.6
